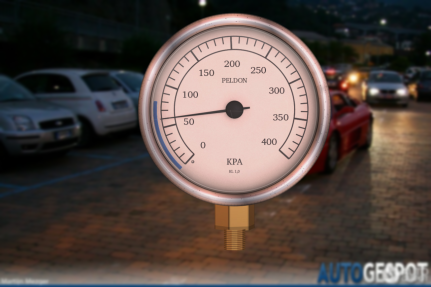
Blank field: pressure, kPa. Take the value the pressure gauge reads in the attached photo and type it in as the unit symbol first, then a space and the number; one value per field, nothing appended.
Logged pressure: kPa 60
